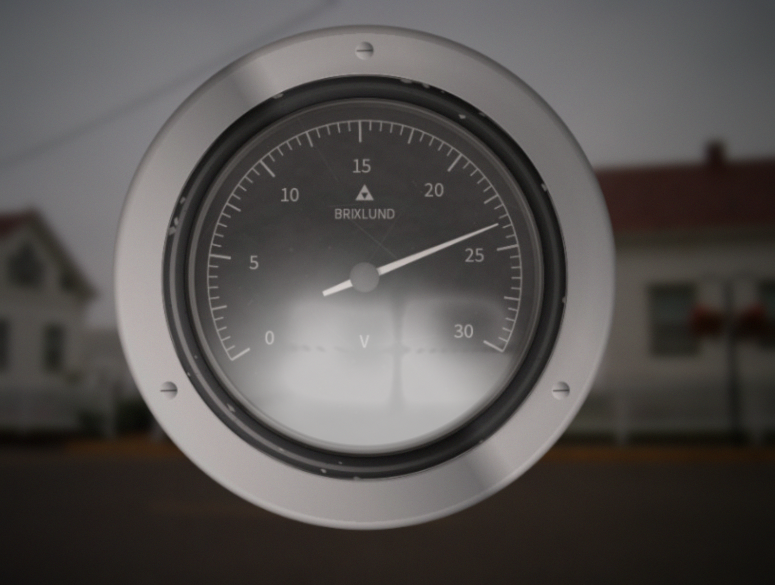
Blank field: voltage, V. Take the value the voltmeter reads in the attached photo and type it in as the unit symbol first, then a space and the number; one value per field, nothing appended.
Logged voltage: V 23.75
